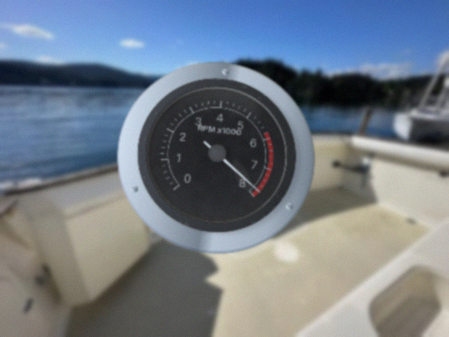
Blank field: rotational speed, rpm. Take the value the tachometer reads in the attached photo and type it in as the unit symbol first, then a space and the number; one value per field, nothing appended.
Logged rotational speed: rpm 7800
